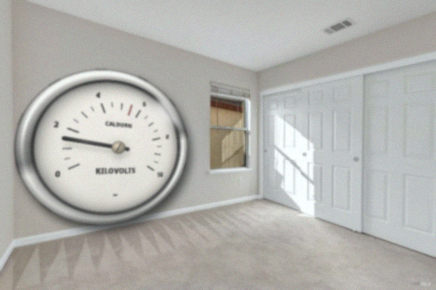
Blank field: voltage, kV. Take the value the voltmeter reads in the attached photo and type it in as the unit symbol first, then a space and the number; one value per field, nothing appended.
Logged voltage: kV 1.5
